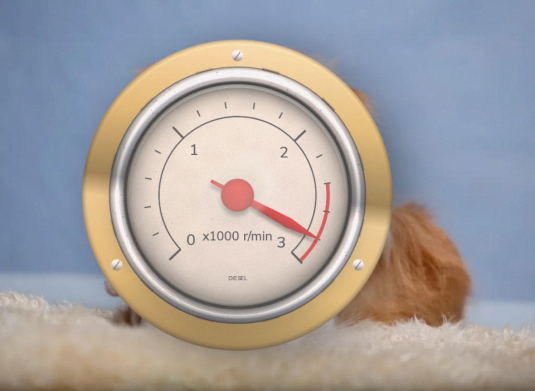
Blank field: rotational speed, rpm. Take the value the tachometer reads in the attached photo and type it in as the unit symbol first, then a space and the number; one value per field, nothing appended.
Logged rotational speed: rpm 2800
